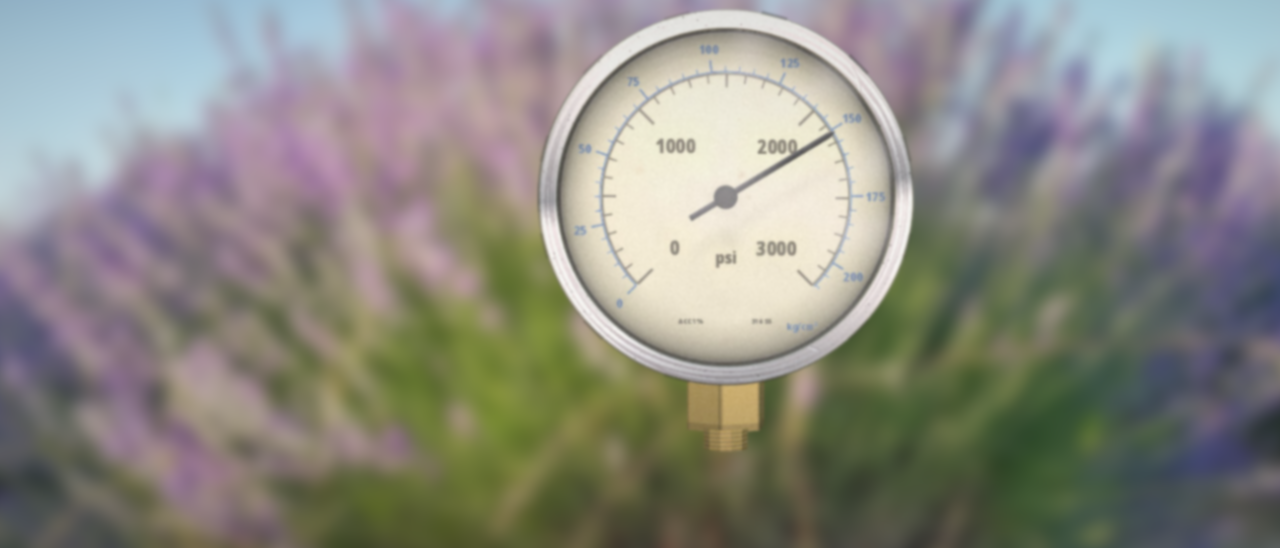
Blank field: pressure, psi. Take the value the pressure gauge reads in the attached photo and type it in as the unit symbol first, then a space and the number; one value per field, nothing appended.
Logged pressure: psi 2150
